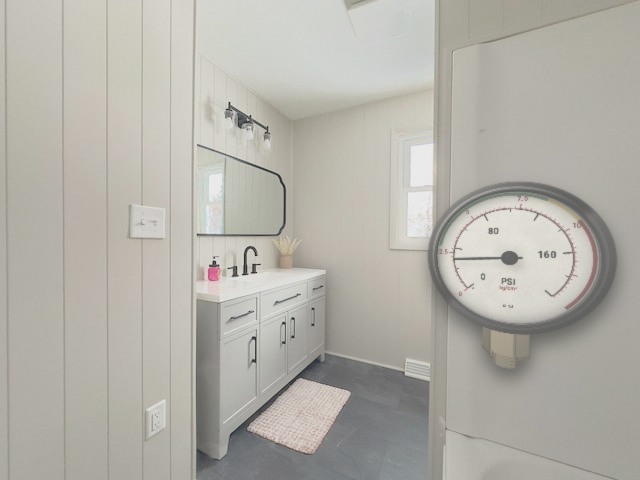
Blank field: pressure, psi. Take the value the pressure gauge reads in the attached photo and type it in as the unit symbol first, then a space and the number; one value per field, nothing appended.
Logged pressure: psi 30
